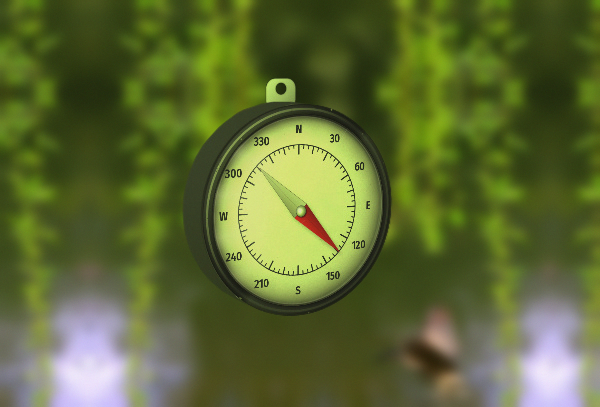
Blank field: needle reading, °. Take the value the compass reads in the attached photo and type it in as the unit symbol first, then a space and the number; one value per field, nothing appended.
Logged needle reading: ° 135
